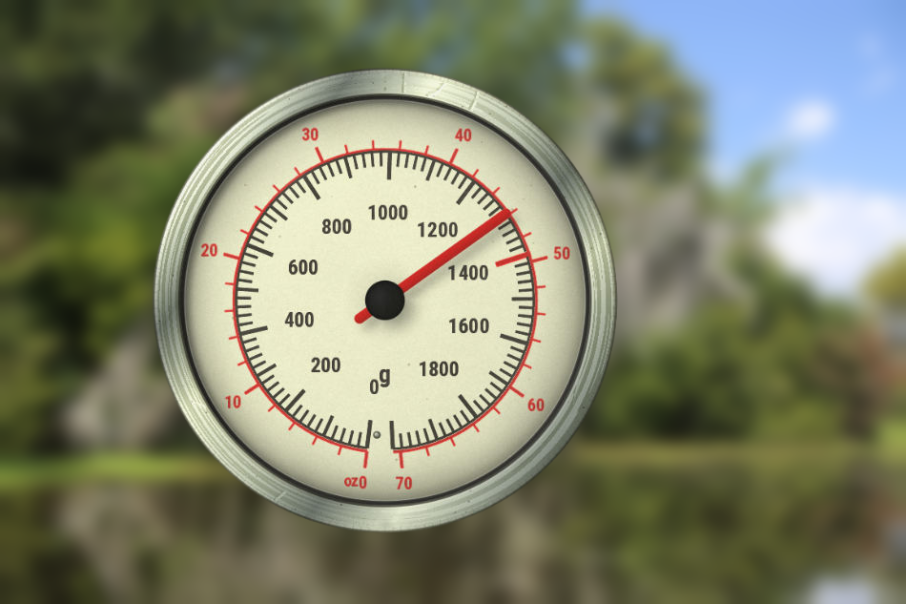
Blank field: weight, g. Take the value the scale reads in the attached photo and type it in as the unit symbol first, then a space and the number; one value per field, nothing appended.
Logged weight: g 1300
